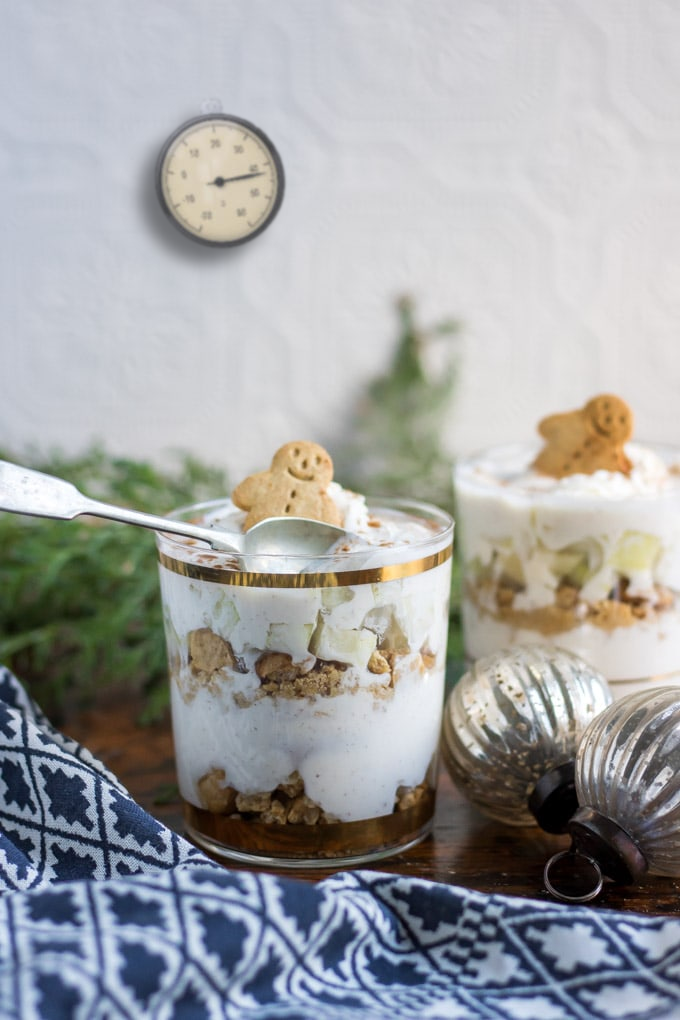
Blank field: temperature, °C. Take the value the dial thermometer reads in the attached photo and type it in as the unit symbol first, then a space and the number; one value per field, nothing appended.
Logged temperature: °C 42.5
